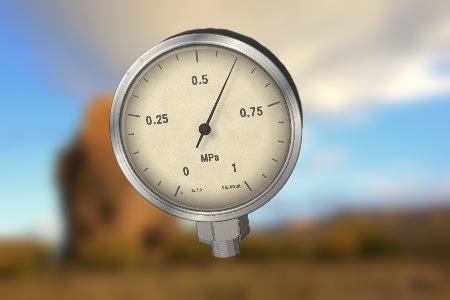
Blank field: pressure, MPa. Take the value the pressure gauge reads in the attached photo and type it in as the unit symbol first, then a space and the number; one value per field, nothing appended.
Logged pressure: MPa 0.6
